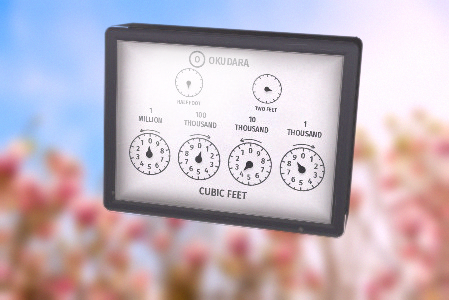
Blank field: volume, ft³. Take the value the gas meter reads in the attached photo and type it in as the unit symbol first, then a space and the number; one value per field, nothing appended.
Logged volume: ft³ 3900
